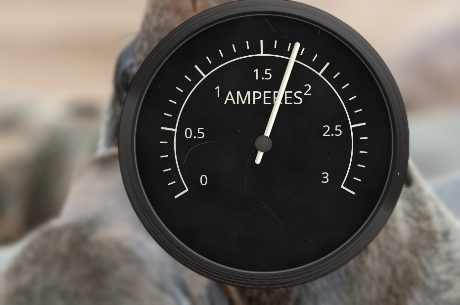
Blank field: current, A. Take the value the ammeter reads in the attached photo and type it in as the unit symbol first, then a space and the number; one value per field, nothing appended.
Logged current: A 1.75
